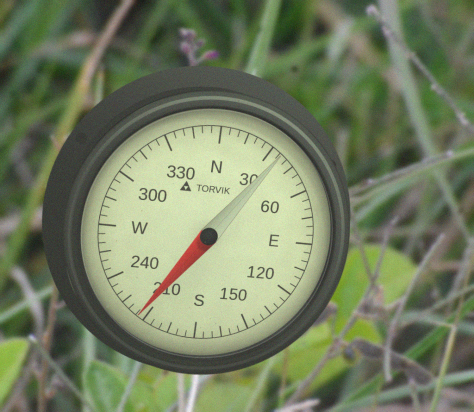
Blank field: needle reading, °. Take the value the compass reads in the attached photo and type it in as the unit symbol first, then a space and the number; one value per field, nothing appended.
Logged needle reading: ° 215
